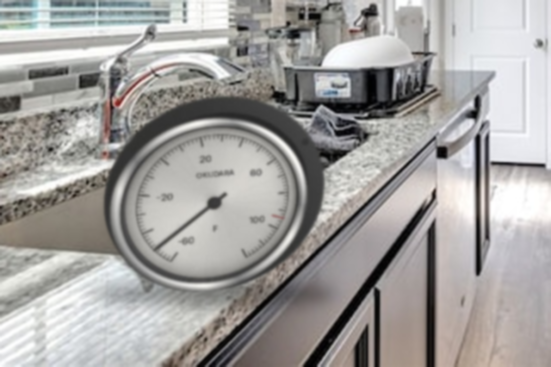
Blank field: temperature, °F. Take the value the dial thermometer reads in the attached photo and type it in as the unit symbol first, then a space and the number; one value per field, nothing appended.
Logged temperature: °F -50
